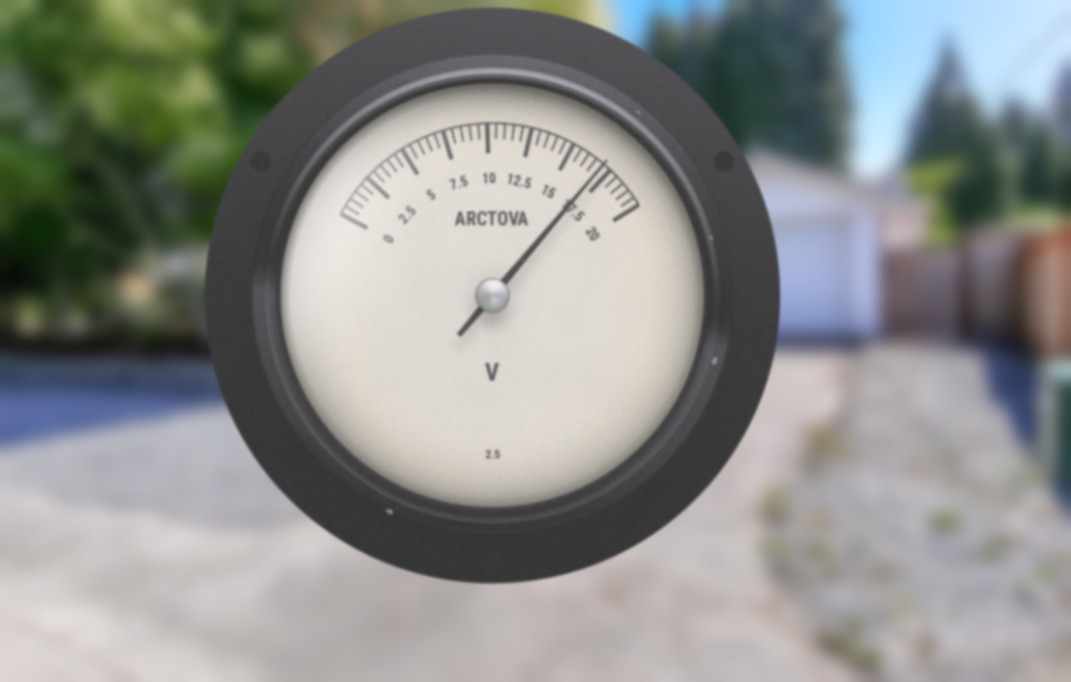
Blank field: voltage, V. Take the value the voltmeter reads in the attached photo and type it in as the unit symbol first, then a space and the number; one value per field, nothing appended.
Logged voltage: V 17
